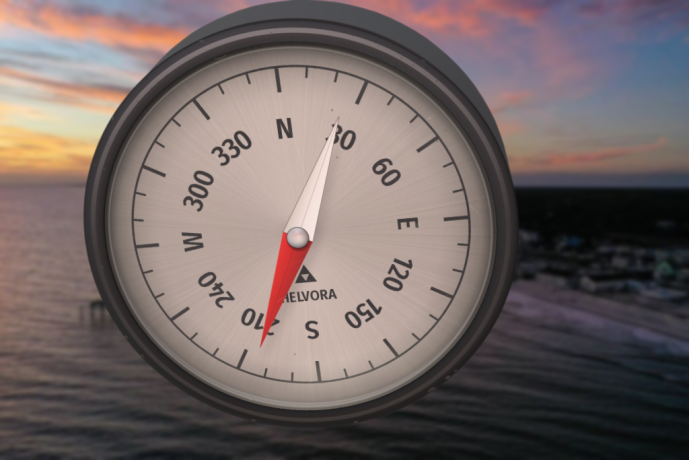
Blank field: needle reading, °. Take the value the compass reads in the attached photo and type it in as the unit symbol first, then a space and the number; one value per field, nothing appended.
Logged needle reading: ° 205
